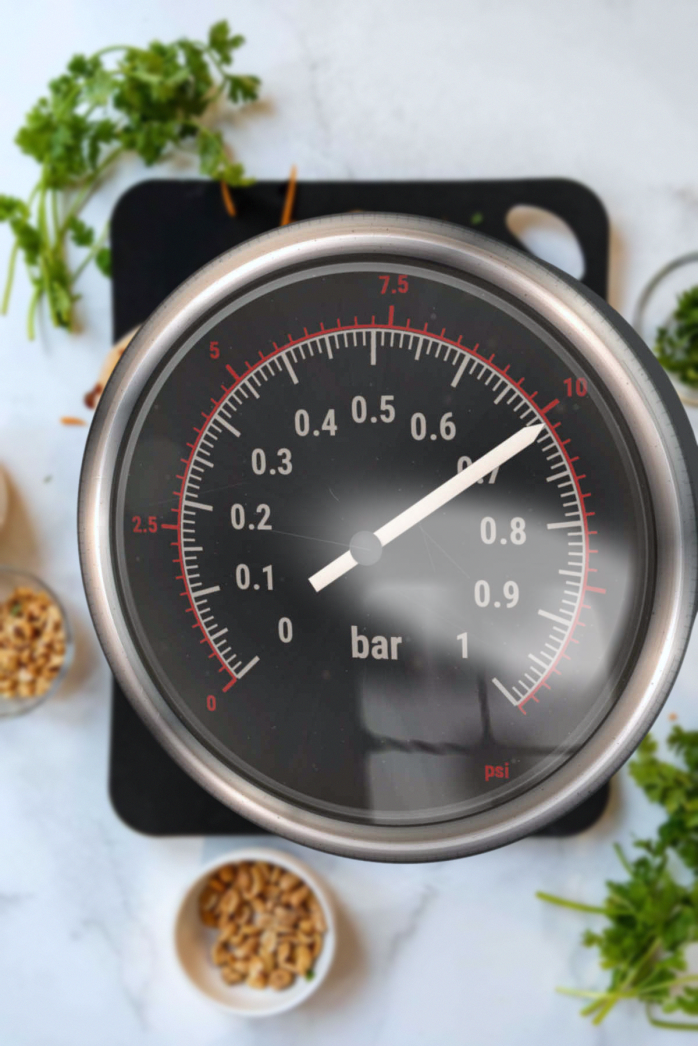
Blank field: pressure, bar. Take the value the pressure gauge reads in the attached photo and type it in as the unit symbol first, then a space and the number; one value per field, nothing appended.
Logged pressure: bar 0.7
